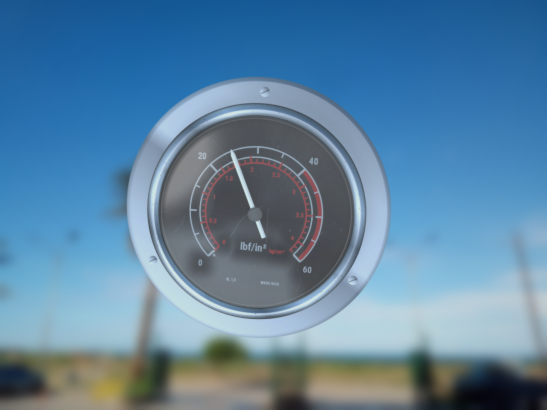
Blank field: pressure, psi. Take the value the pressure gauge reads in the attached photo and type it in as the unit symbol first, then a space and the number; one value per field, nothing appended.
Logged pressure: psi 25
